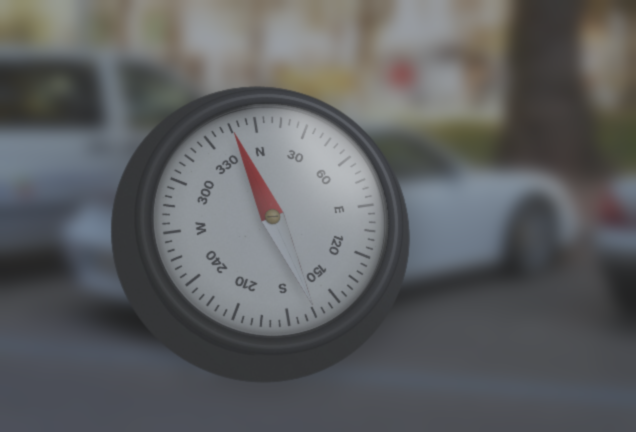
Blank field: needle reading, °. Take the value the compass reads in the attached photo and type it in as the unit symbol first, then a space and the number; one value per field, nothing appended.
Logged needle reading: ° 345
